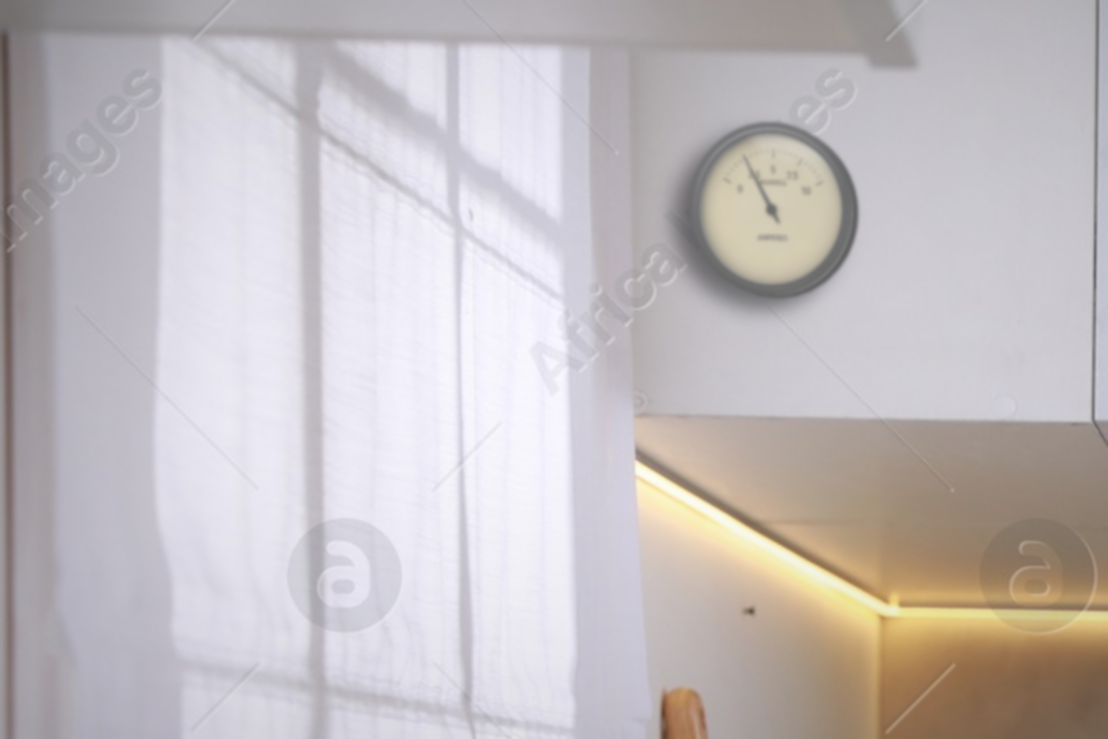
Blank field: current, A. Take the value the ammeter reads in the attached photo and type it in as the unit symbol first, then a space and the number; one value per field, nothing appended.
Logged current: A 2.5
